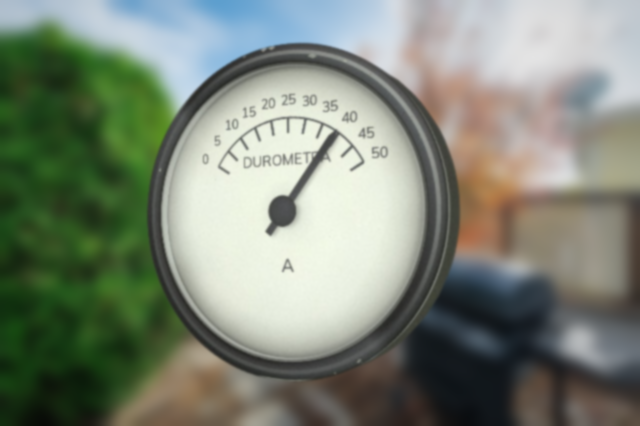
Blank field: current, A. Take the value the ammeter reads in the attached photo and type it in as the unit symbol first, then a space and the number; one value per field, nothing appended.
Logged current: A 40
